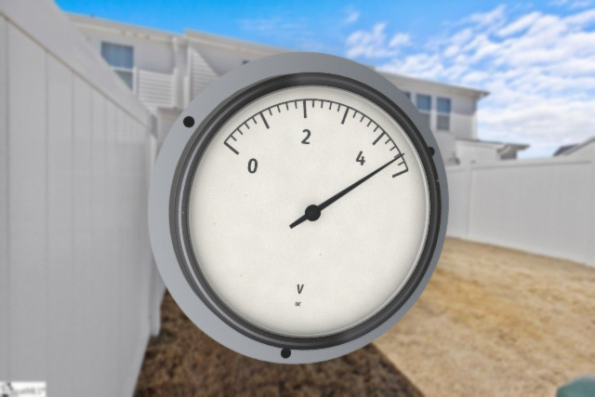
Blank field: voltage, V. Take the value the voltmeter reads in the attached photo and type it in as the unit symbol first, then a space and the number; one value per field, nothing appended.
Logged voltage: V 4.6
